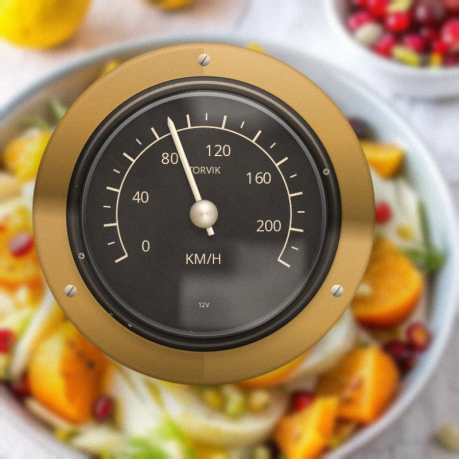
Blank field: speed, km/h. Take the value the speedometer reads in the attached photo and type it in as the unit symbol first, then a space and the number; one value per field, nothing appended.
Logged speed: km/h 90
